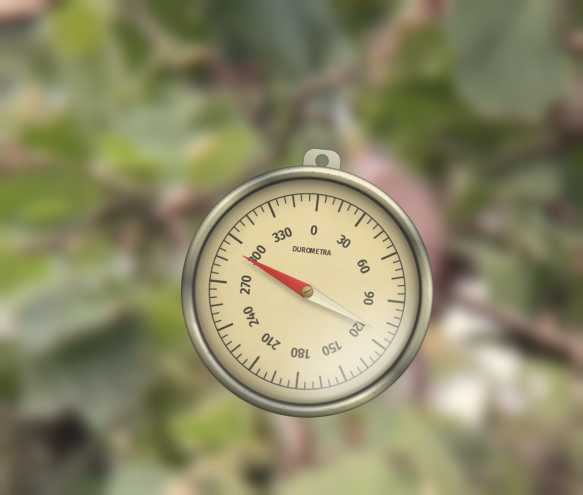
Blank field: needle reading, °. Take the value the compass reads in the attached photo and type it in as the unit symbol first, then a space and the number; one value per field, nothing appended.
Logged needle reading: ° 292.5
